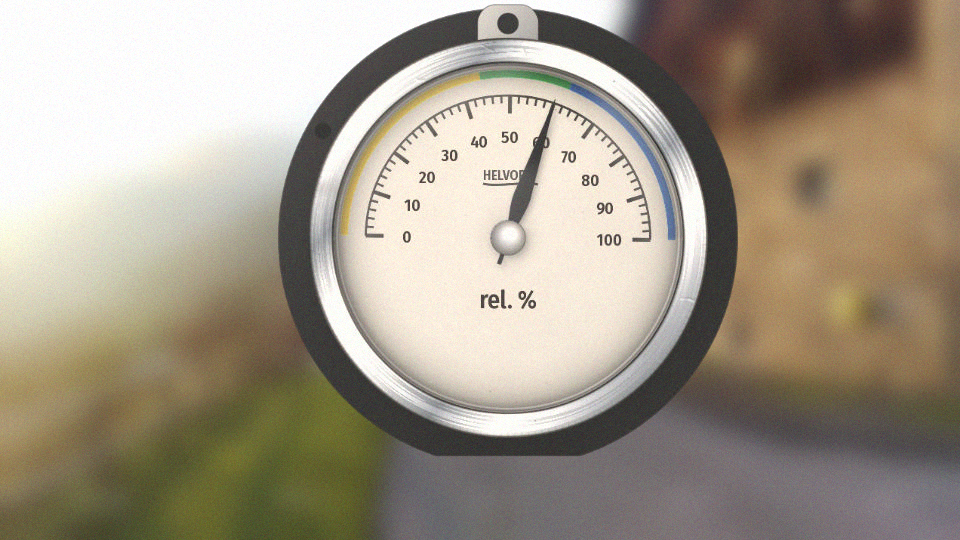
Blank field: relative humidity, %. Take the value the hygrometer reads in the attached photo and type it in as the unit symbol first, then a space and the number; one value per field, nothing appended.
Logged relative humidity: % 60
